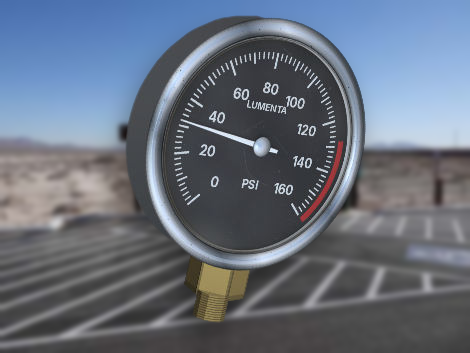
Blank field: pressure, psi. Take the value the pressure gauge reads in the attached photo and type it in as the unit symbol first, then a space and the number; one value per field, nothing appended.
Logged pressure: psi 32
